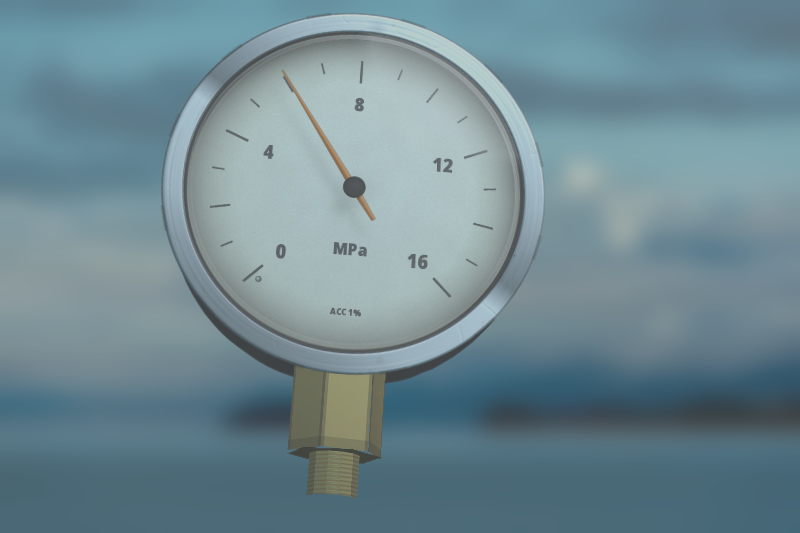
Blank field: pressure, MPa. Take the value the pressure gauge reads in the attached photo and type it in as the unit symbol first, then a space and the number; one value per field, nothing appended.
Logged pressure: MPa 6
